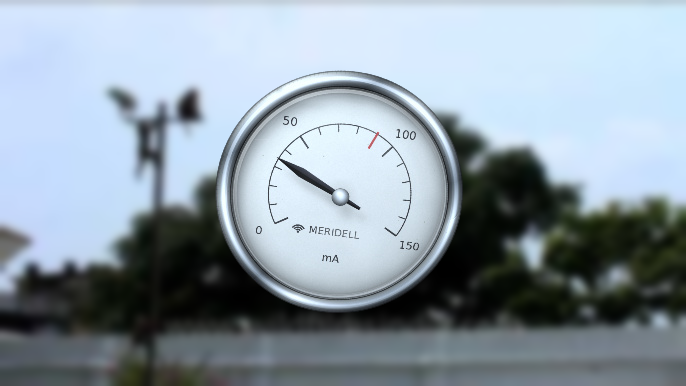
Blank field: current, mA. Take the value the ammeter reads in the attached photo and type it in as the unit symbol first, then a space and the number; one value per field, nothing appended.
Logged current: mA 35
